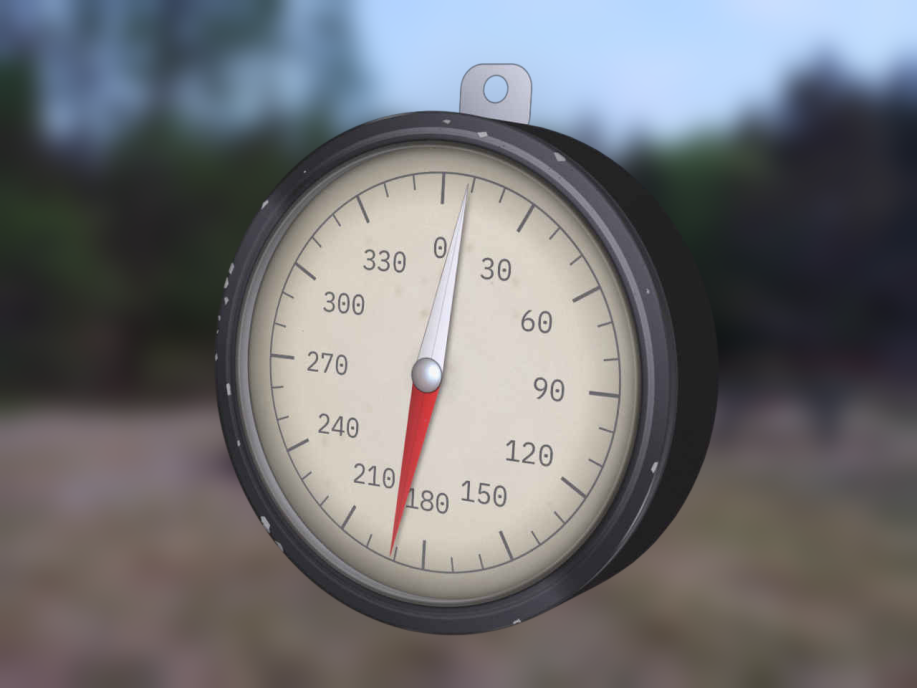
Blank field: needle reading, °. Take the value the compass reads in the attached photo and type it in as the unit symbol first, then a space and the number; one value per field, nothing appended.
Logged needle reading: ° 190
